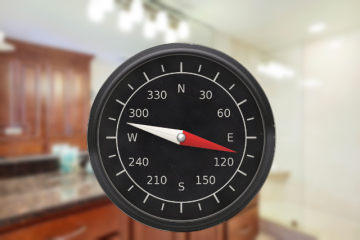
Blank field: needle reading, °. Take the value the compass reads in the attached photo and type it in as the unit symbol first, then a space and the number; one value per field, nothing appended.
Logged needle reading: ° 105
